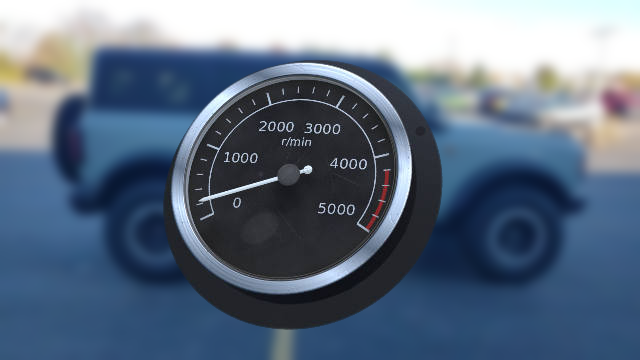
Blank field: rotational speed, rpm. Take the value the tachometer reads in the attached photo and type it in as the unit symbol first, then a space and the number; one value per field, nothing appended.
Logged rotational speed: rpm 200
